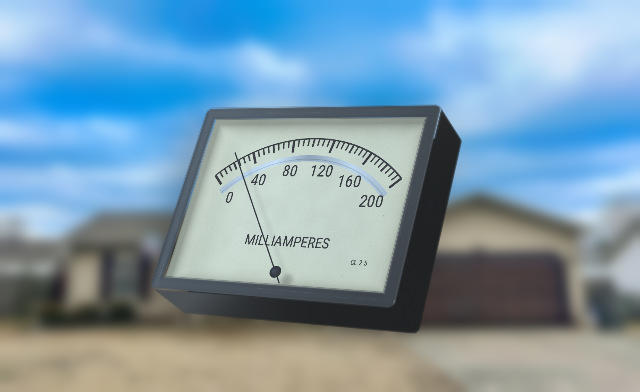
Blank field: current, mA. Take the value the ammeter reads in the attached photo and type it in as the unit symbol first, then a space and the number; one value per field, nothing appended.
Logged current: mA 25
